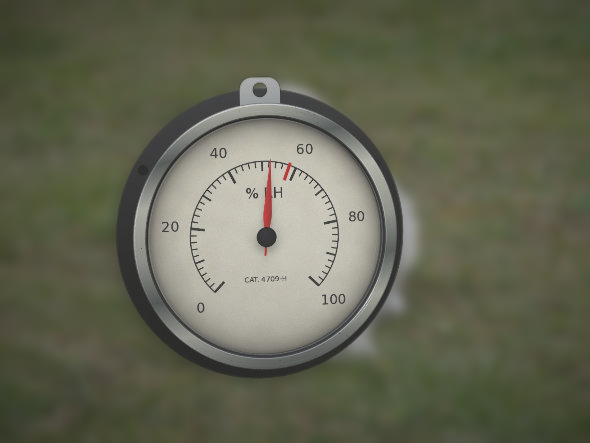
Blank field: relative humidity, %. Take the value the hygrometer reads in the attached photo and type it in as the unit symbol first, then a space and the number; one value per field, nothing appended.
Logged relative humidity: % 52
